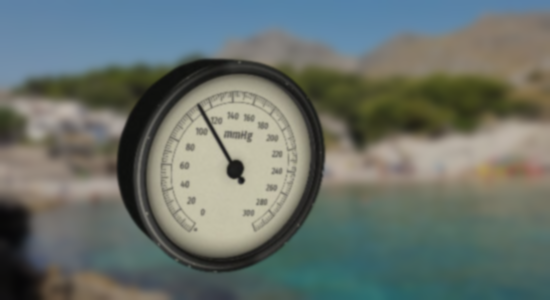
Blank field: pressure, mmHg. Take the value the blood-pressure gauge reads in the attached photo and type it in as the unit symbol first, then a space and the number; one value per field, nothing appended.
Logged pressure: mmHg 110
